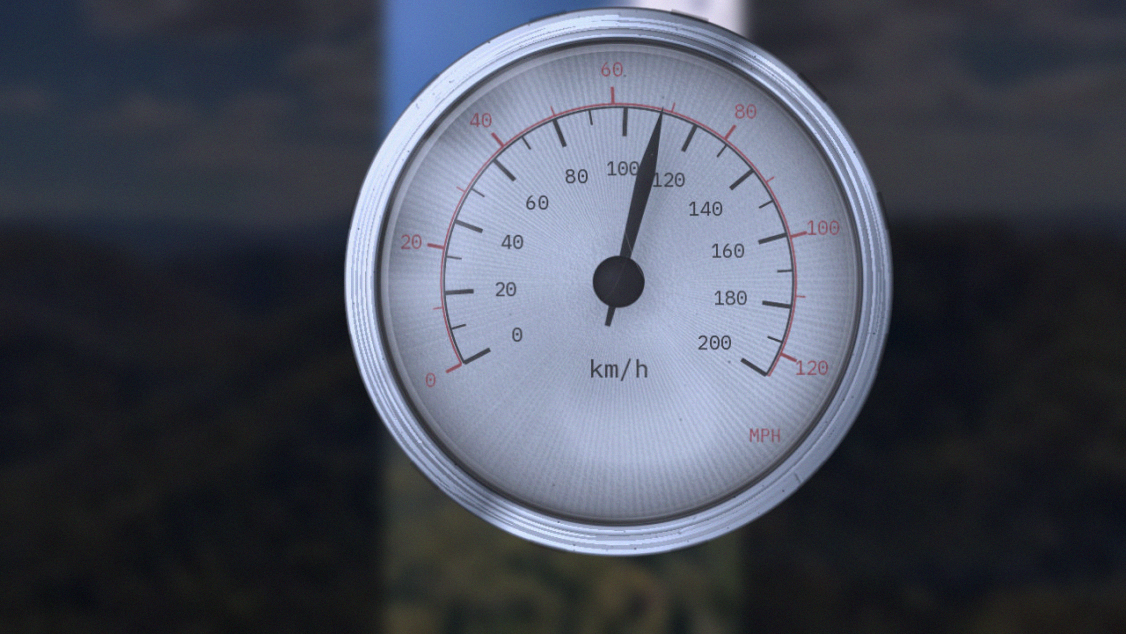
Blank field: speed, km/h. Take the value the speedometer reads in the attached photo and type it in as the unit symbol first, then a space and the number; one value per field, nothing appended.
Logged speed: km/h 110
